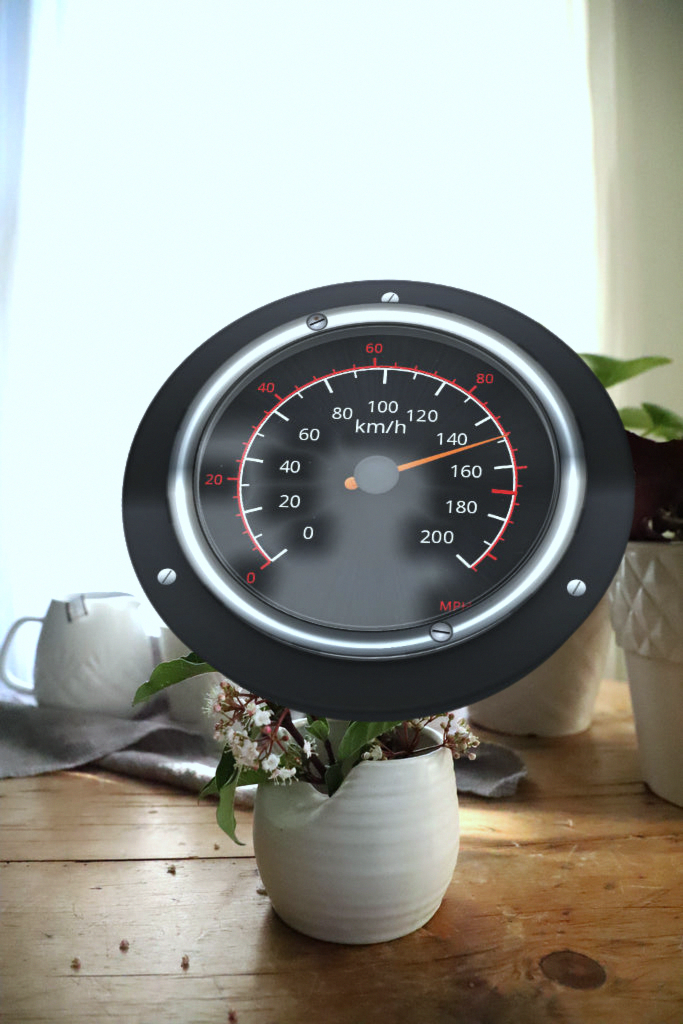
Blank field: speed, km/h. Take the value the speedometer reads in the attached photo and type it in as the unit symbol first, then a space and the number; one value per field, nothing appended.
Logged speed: km/h 150
